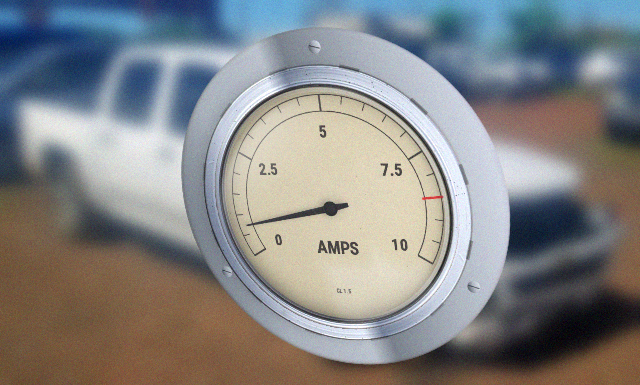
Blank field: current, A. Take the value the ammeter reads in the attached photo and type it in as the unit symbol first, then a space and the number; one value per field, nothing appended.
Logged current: A 0.75
